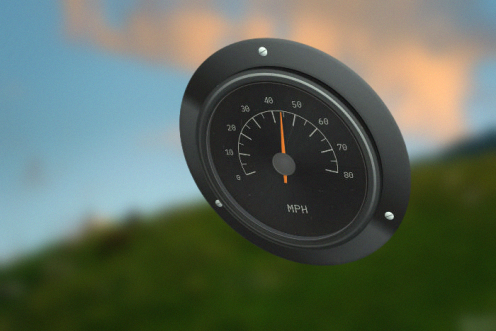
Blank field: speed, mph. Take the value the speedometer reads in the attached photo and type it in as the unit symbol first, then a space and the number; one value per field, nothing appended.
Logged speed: mph 45
